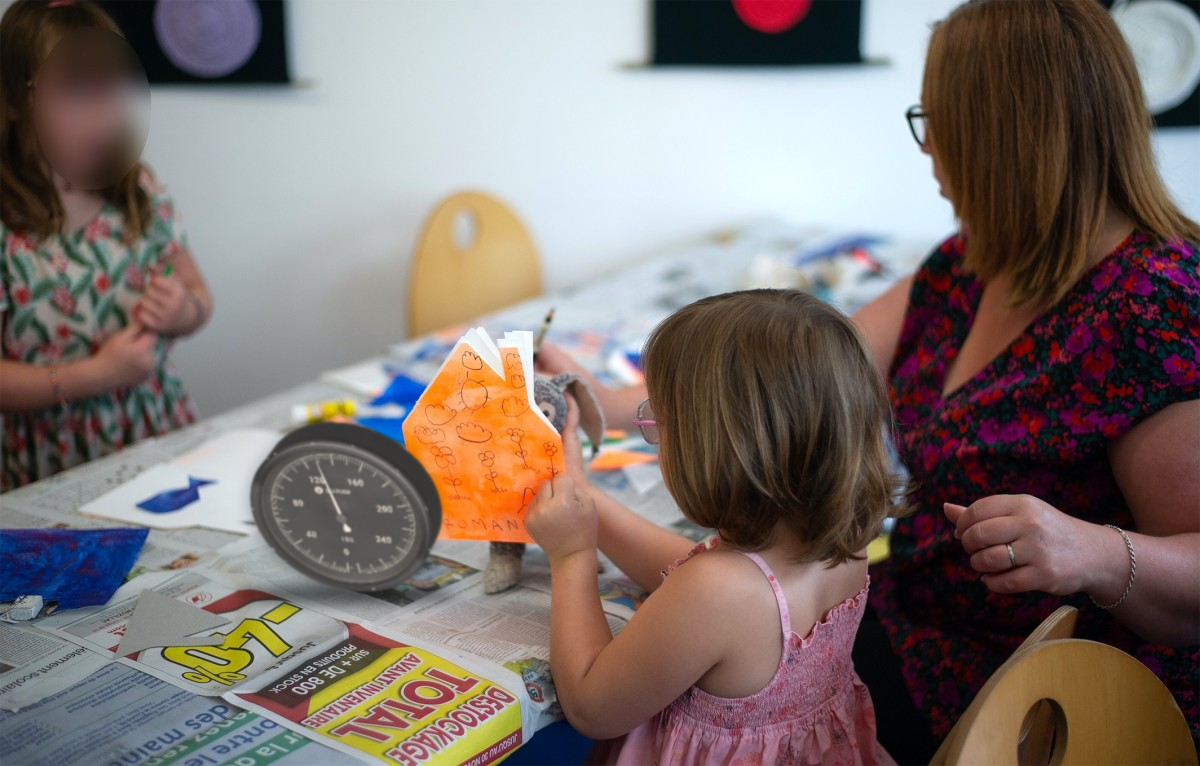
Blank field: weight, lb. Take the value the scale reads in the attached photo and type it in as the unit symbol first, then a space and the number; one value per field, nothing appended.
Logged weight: lb 130
